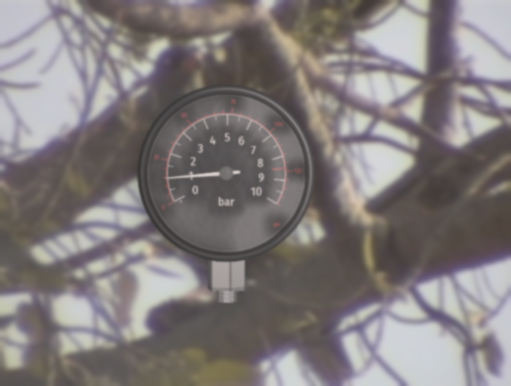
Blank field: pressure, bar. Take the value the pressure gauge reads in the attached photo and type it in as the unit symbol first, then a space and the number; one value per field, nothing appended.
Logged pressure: bar 1
